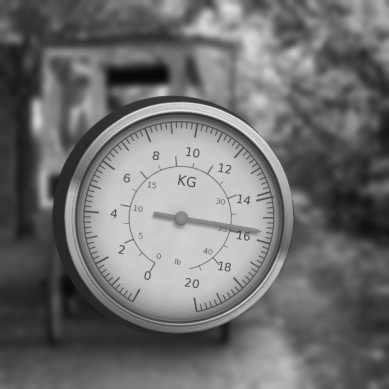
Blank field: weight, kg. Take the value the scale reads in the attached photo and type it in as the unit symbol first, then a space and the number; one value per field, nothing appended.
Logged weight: kg 15.6
